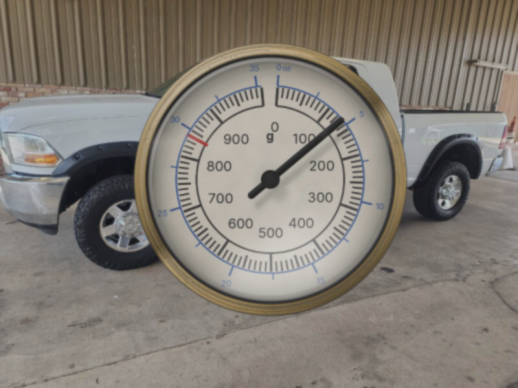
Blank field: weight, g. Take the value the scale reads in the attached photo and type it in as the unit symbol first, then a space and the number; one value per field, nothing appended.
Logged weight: g 130
